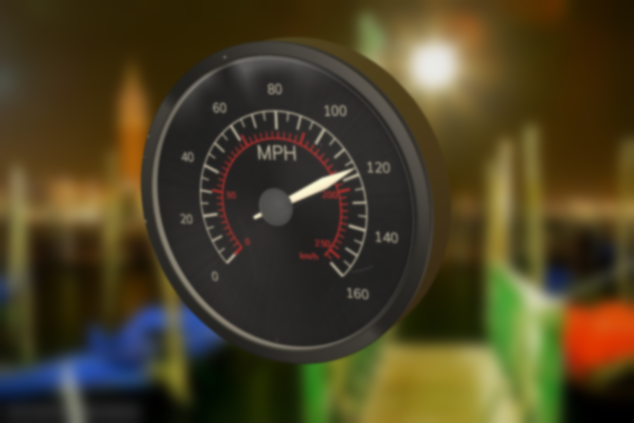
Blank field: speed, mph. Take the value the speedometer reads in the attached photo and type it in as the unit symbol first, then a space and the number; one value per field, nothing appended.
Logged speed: mph 117.5
